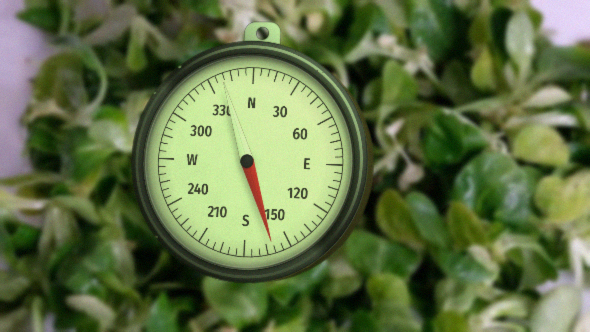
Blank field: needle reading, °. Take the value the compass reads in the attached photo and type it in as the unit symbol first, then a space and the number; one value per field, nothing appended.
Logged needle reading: ° 160
